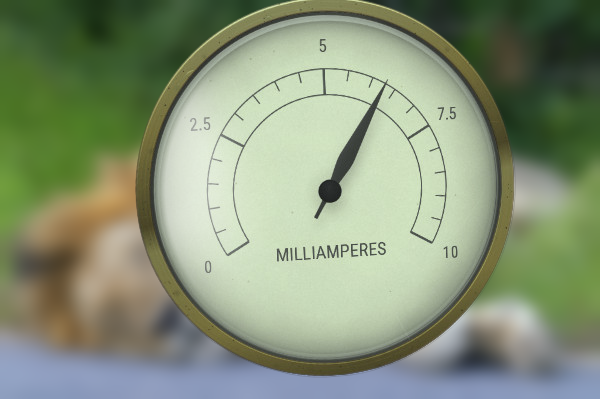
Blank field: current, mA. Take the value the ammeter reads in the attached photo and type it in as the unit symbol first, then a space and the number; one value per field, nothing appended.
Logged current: mA 6.25
